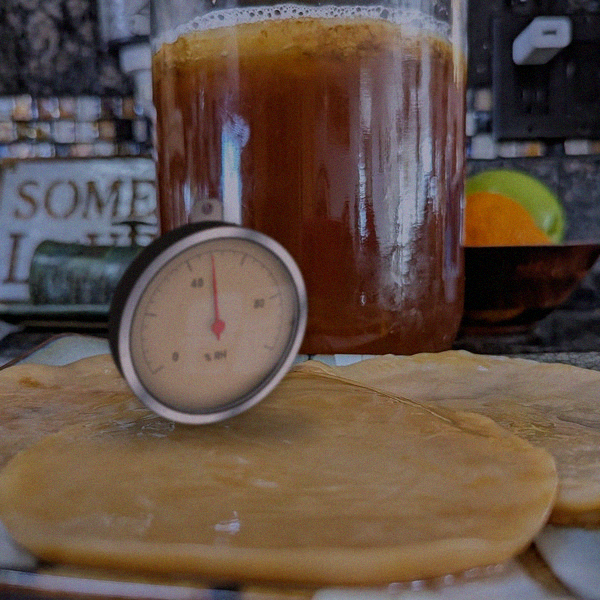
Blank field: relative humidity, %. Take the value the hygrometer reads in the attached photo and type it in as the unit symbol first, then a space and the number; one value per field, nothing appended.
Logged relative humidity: % 48
